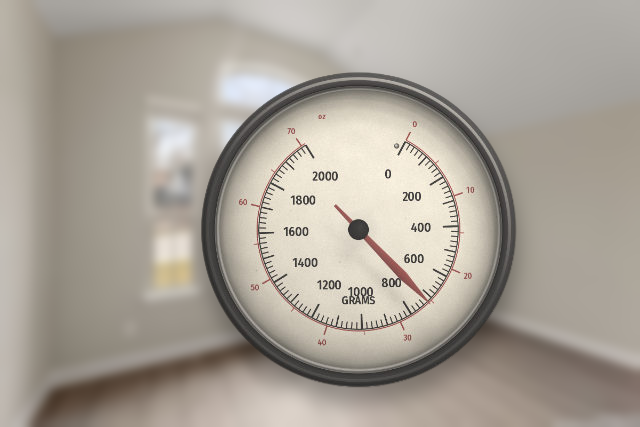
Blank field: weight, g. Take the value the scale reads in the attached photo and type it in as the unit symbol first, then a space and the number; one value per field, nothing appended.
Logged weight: g 720
